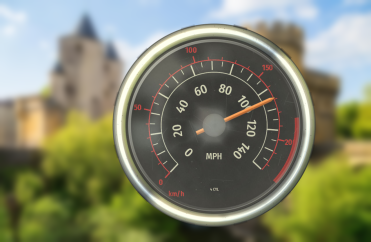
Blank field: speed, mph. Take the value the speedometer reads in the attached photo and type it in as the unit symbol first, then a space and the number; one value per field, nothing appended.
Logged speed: mph 105
